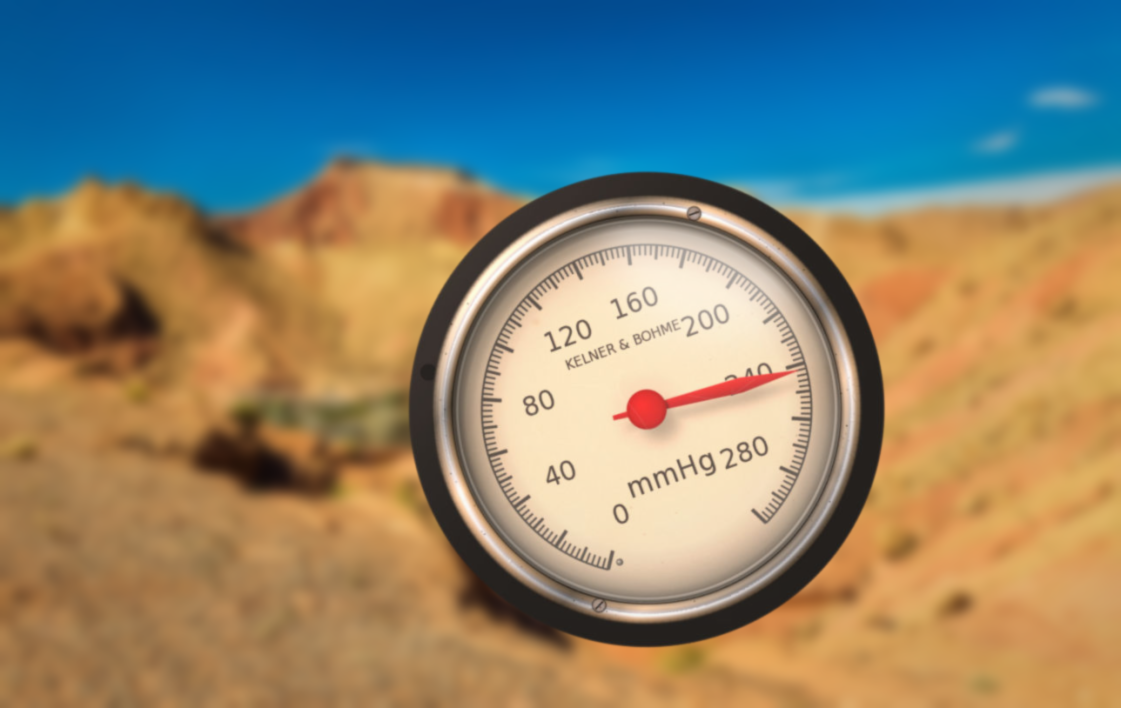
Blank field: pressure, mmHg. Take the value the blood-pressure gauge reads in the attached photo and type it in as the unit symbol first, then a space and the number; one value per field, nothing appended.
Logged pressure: mmHg 242
